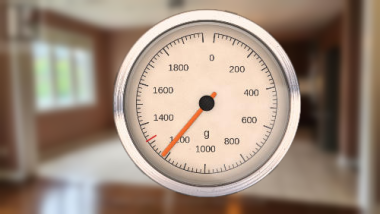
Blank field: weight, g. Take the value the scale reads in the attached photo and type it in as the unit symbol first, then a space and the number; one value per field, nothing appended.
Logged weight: g 1220
